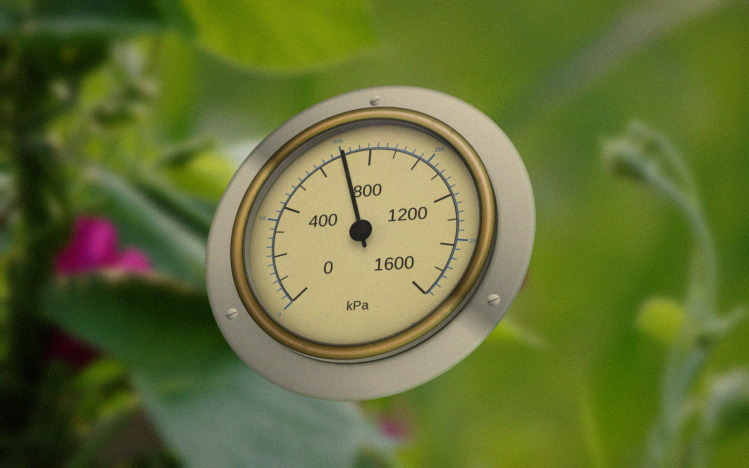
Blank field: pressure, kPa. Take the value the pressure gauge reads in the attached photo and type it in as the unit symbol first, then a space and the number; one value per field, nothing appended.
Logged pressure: kPa 700
